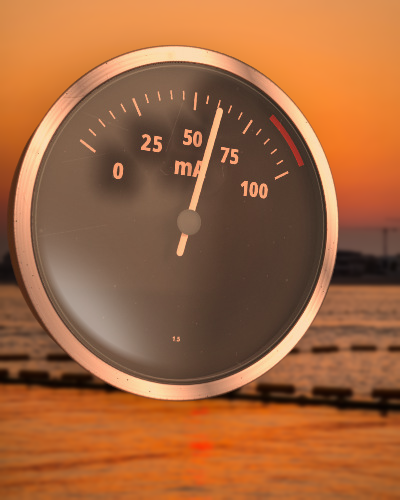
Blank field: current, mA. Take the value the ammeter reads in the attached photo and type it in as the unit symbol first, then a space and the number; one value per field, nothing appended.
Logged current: mA 60
